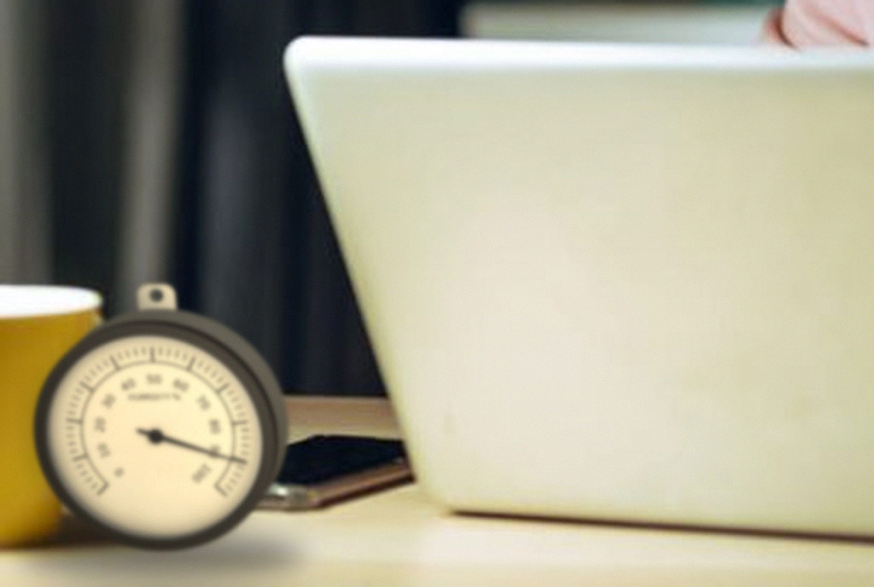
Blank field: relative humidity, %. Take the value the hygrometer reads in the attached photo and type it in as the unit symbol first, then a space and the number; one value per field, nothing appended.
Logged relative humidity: % 90
